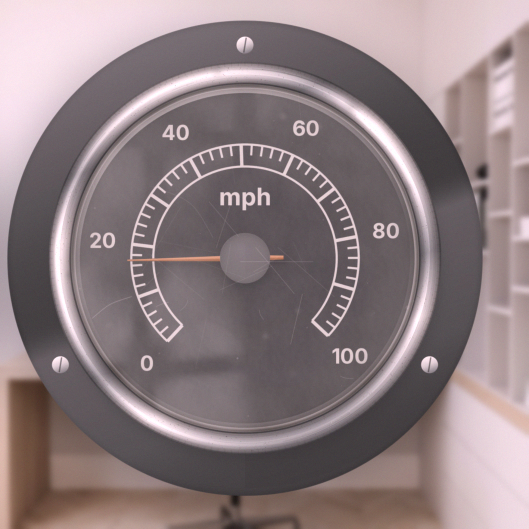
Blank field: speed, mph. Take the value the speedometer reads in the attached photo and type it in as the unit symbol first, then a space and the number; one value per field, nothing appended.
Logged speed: mph 17
